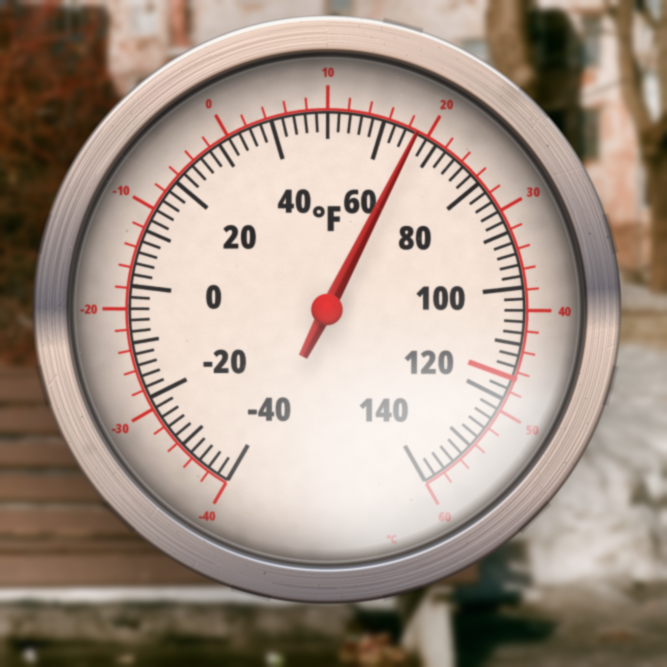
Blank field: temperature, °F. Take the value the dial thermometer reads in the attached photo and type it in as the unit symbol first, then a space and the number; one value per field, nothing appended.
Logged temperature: °F 66
